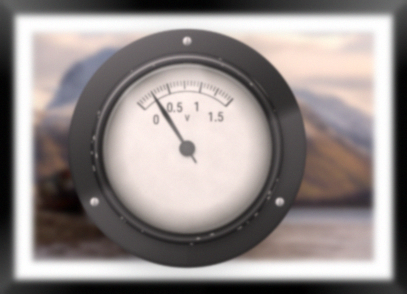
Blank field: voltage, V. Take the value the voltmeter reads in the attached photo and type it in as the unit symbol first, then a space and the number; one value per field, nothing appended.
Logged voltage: V 0.25
